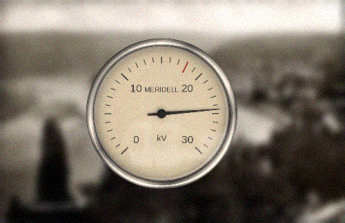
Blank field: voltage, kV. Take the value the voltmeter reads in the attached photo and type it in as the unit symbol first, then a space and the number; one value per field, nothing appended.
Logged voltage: kV 24.5
